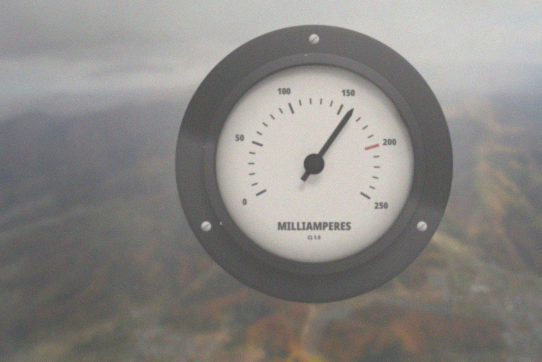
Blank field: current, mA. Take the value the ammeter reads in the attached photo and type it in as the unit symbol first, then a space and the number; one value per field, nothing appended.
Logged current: mA 160
